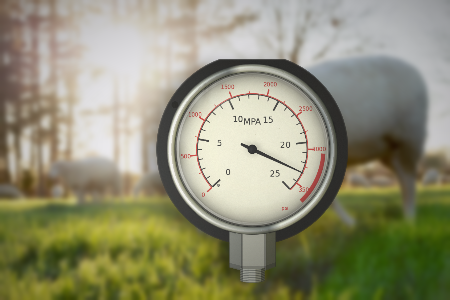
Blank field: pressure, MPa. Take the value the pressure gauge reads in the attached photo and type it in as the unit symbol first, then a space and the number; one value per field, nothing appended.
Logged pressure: MPa 23
